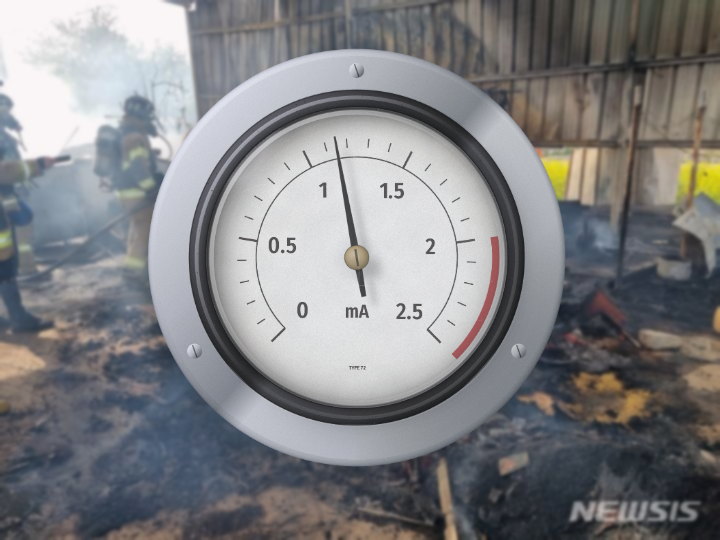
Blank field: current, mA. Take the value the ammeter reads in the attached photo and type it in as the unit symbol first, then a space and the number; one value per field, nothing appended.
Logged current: mA 1.15
